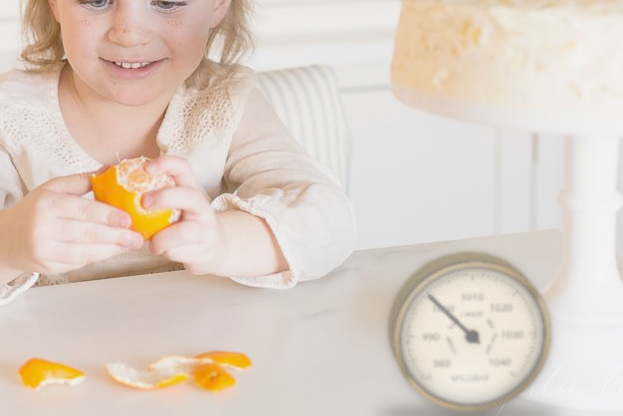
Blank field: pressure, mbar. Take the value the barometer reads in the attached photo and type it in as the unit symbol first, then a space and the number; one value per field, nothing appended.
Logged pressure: mbar 1000
